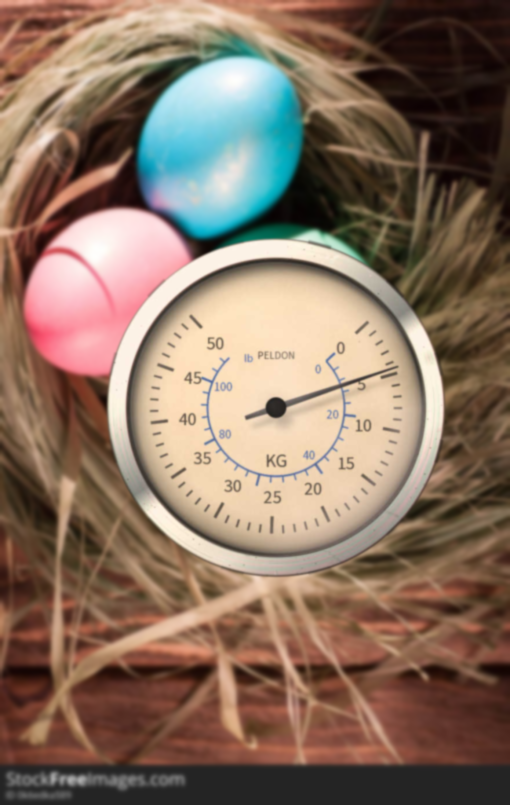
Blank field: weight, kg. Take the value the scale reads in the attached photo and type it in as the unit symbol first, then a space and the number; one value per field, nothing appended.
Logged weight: kg 4.5
